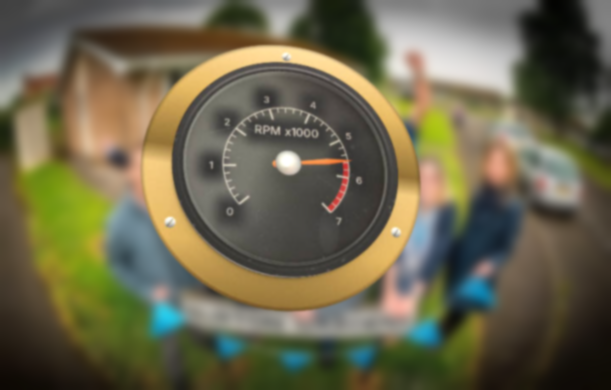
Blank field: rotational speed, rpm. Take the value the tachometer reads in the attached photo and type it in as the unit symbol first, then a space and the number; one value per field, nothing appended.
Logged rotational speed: rpm 5600
